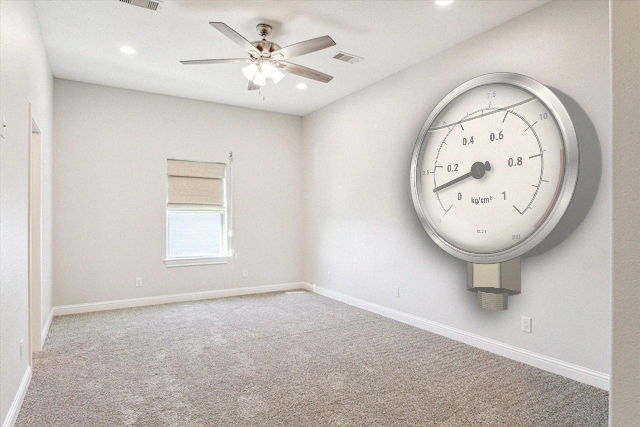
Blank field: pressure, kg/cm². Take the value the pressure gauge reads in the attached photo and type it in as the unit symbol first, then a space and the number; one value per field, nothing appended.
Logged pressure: kg/cm² 0.1
